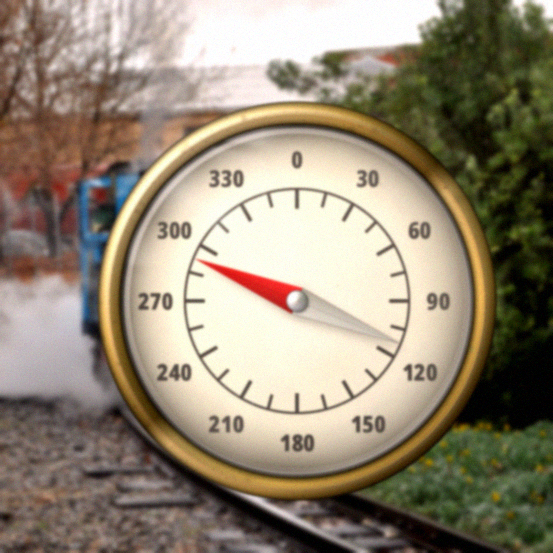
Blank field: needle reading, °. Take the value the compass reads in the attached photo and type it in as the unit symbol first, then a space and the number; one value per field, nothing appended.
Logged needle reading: ° 292.5
